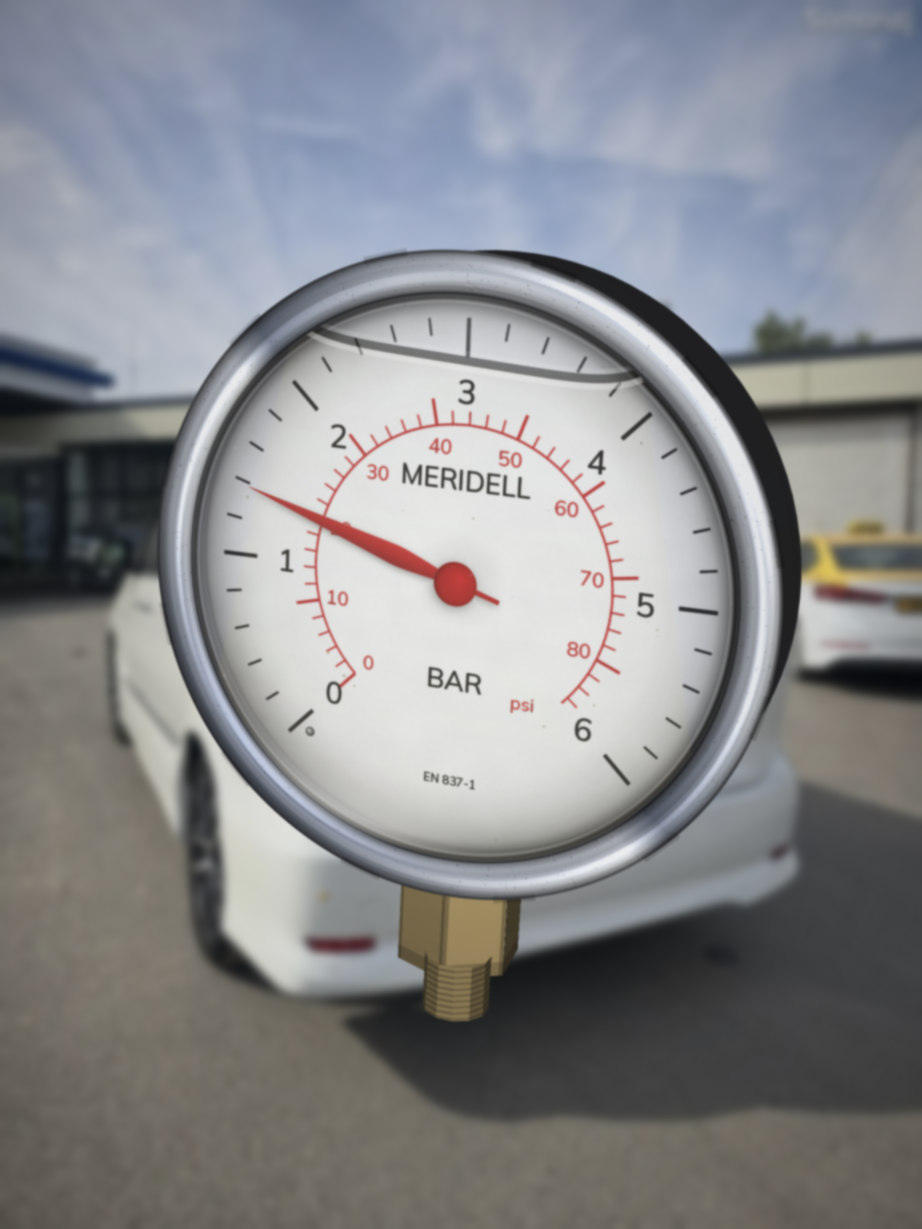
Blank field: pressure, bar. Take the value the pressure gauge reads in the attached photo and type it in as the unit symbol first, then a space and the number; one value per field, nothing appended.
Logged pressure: bar 1.4
